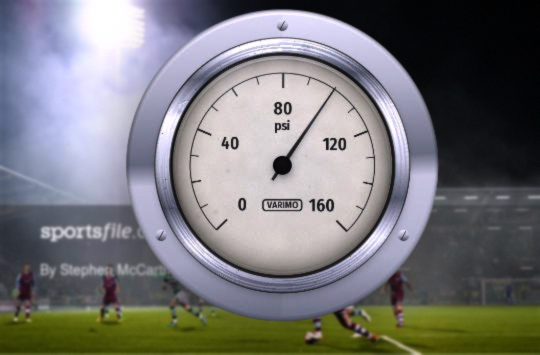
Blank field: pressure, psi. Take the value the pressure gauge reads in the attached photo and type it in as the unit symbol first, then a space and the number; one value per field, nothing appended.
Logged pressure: psi 100
